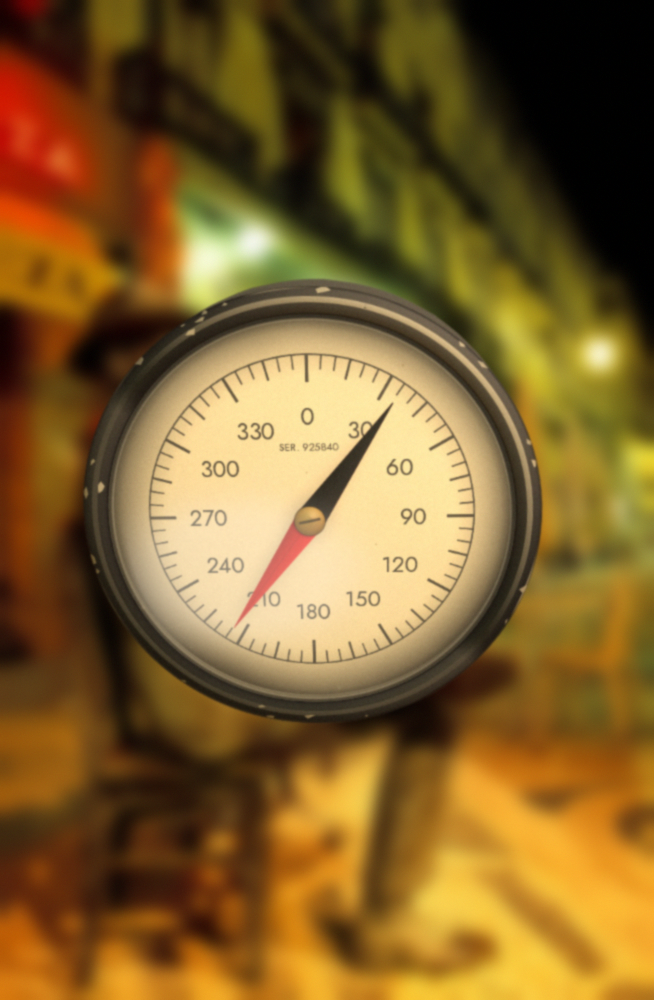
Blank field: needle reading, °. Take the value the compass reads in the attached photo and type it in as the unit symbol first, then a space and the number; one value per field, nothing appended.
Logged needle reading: ° 215
